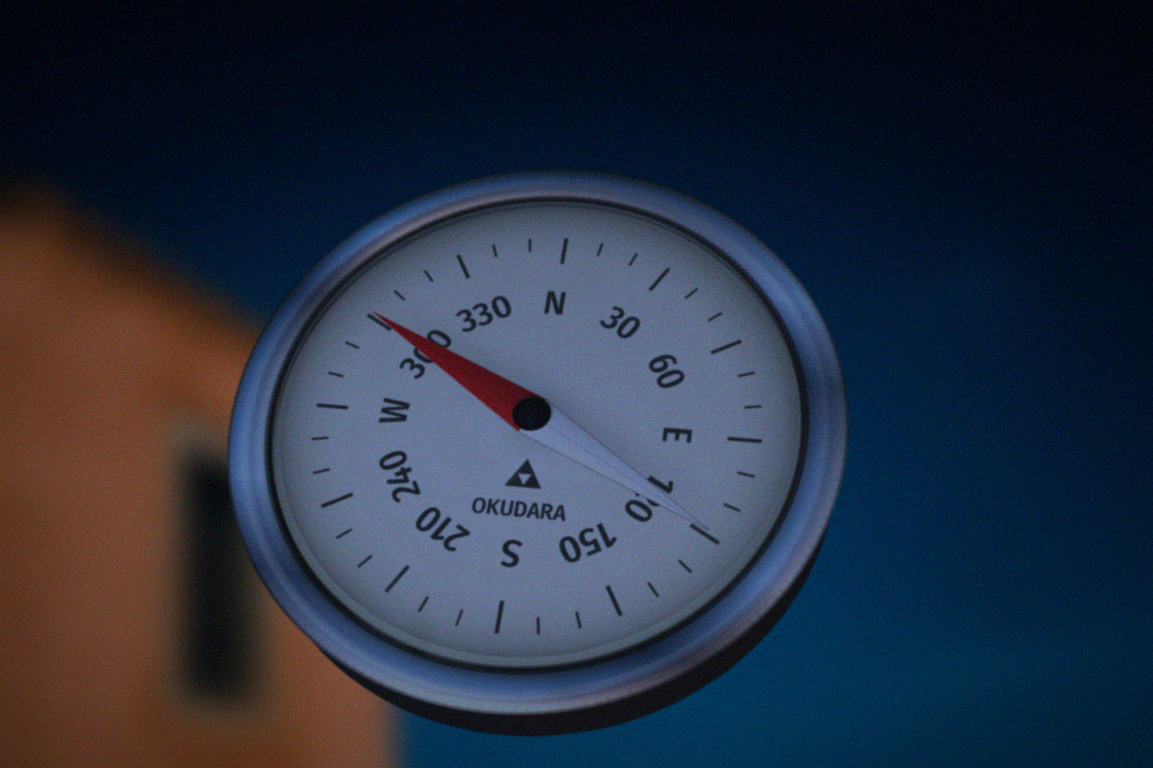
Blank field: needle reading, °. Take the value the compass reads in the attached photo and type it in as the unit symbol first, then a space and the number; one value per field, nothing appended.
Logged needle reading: ° 300
